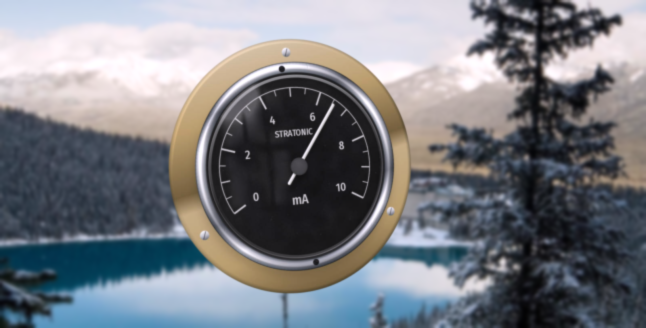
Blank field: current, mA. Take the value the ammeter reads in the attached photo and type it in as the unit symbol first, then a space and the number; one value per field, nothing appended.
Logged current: mA 6.5
